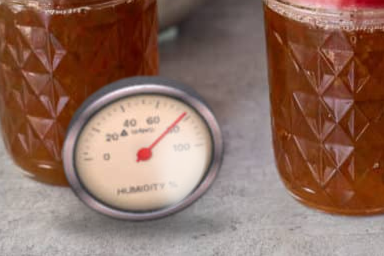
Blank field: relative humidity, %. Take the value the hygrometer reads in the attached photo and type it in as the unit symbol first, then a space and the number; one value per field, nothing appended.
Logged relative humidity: % 76
